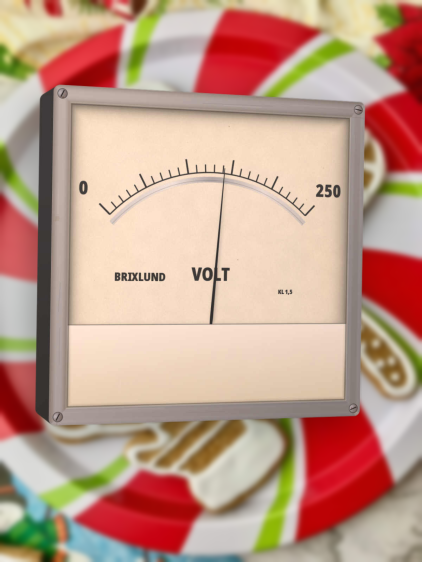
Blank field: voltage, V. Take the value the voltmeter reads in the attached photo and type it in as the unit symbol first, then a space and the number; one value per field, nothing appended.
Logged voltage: V 140
